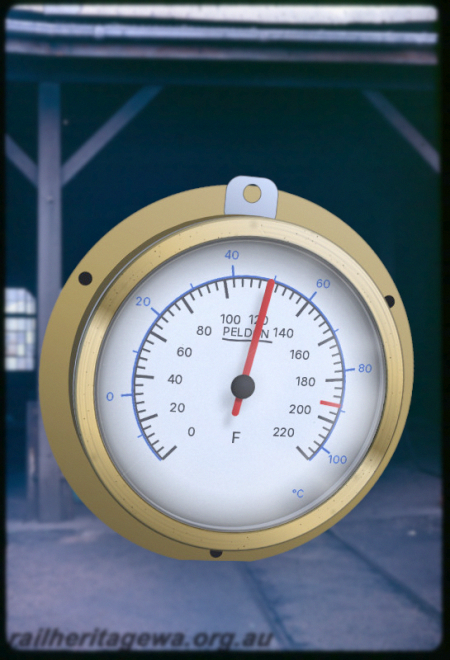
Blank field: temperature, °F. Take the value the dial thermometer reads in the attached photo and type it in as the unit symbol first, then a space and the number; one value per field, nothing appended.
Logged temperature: °F 120
